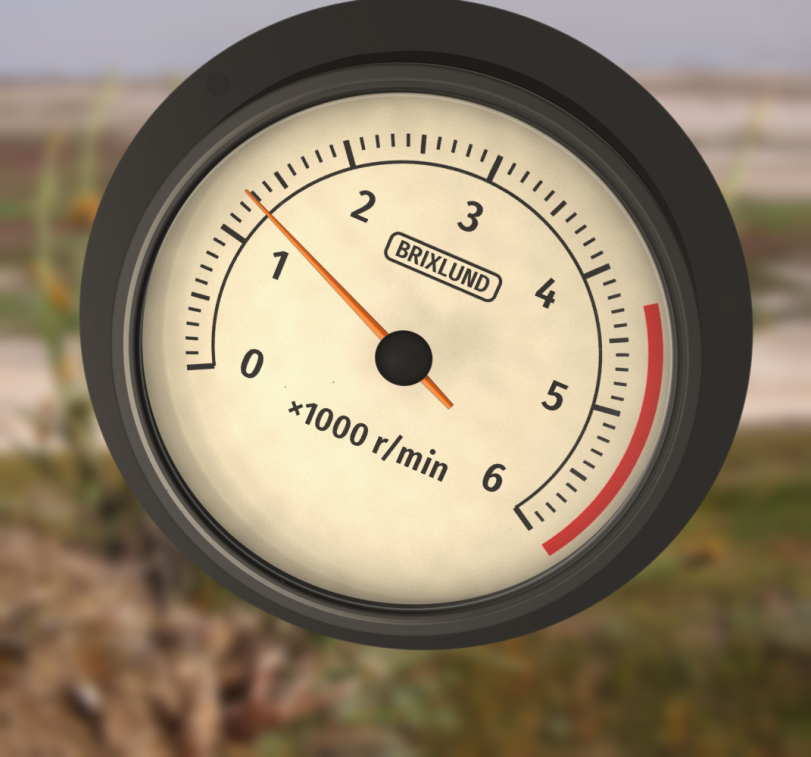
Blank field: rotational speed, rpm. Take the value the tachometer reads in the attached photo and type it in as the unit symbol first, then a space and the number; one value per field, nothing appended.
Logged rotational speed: rpm 1300
